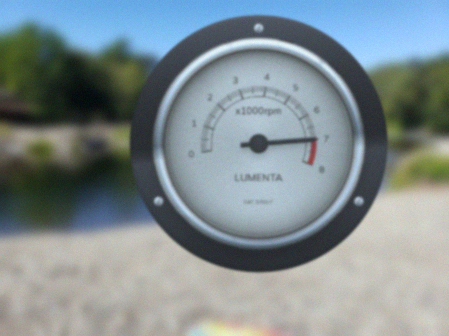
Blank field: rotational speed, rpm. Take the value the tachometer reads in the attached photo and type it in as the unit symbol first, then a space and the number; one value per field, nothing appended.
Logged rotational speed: rpm 7000
